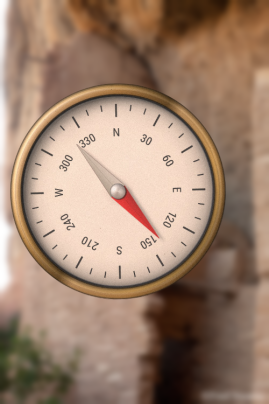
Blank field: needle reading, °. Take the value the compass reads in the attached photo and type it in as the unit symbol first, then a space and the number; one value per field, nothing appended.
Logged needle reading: ° 140
